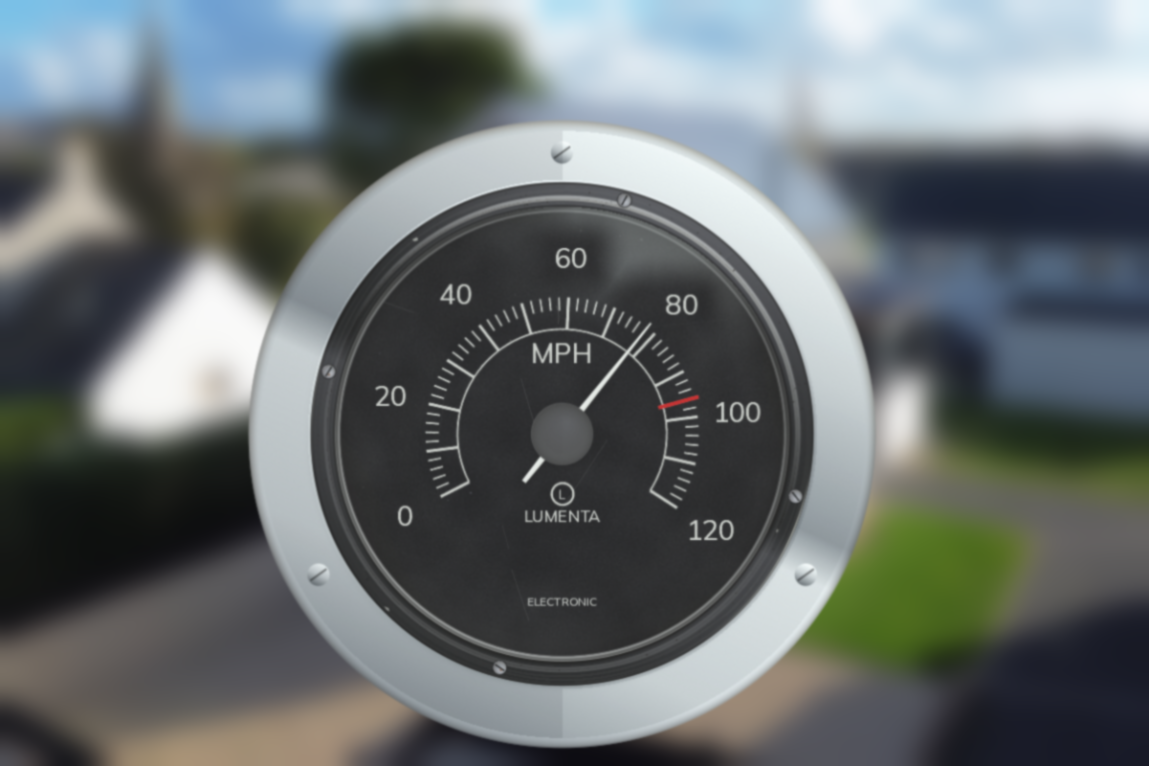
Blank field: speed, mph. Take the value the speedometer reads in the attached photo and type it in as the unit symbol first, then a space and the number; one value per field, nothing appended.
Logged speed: mph 78
